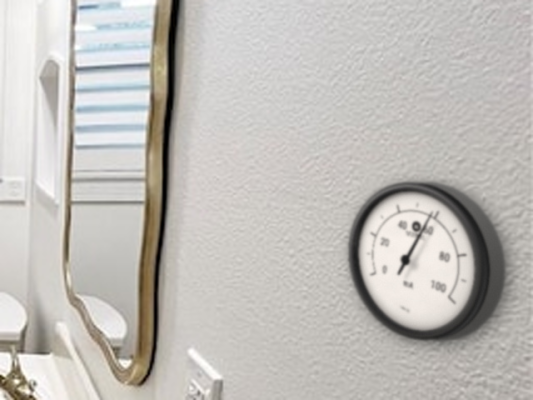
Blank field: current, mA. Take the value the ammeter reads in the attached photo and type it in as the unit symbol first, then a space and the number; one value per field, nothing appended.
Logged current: mA 60
